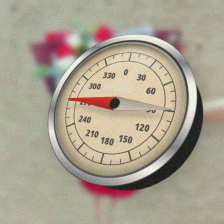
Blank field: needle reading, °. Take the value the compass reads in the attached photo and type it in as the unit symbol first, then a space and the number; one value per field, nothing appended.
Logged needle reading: ° 270
